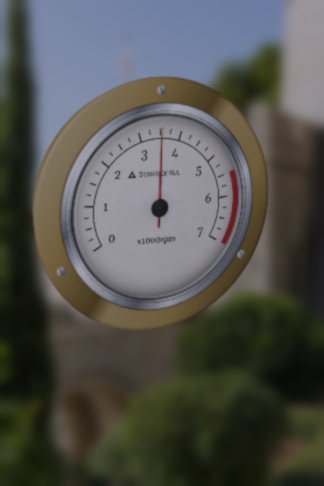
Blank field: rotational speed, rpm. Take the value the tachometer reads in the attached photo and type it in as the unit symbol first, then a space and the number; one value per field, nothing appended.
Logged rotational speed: rpm 3500
